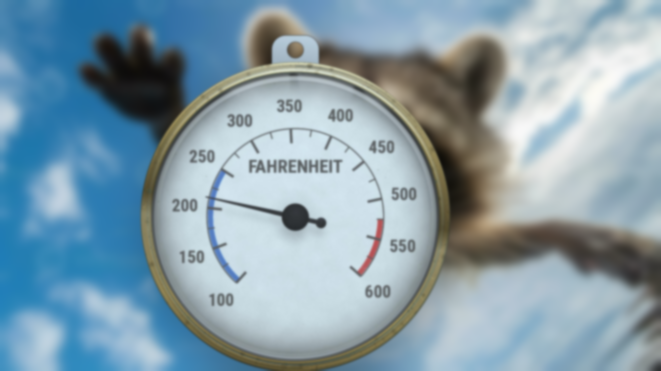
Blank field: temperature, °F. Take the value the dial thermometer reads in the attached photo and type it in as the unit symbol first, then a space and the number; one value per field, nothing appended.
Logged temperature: °F 212.5
